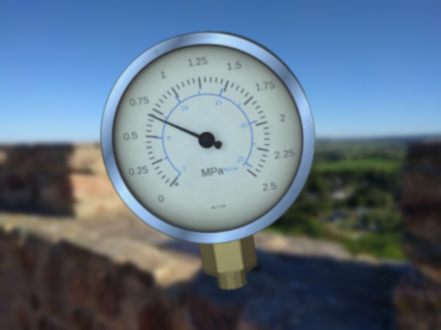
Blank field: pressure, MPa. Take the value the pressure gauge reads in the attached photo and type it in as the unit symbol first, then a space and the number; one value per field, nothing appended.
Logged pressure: MPa 0.7
